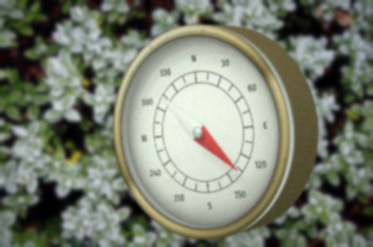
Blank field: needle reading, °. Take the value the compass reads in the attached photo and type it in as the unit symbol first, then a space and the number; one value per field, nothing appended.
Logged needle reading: ° 135
